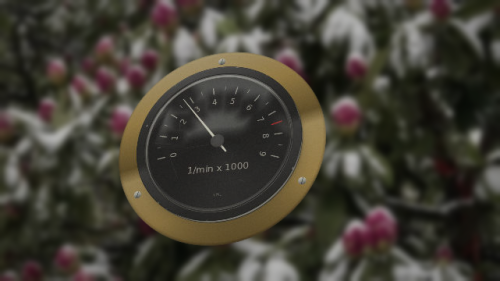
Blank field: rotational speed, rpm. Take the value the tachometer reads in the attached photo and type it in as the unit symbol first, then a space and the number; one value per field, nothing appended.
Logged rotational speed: rpm 2750
